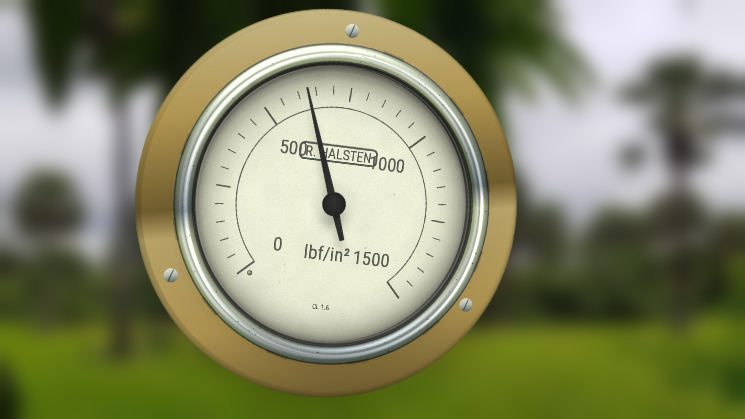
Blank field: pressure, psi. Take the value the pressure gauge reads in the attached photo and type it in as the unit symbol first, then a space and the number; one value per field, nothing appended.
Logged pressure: psi 625
